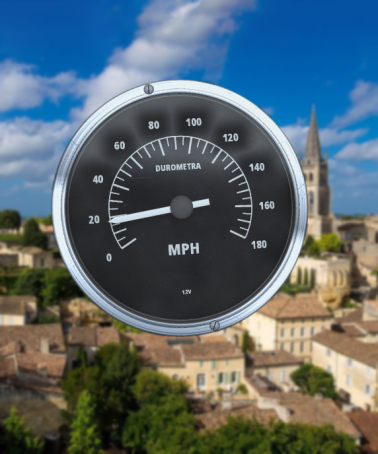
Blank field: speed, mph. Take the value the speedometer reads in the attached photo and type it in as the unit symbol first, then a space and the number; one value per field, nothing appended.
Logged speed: mph 17.5
